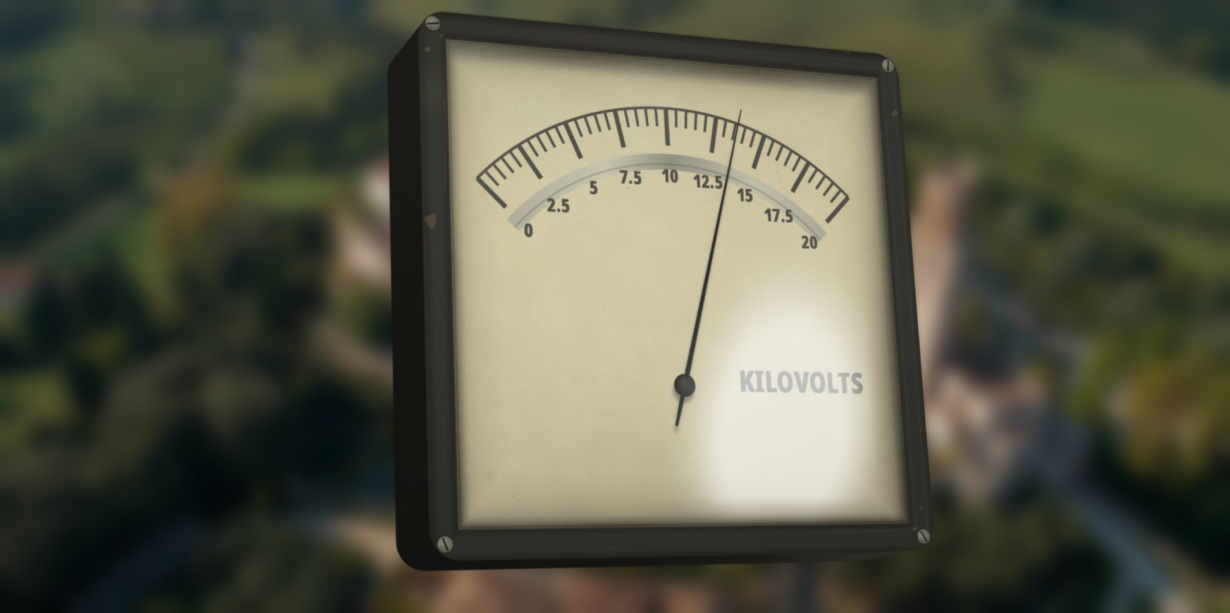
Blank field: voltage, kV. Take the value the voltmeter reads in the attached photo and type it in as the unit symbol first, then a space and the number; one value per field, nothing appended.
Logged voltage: kV 13.5
